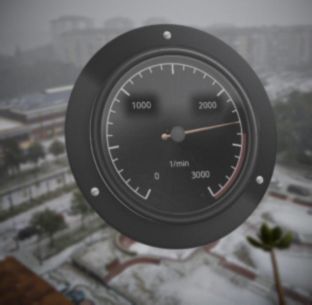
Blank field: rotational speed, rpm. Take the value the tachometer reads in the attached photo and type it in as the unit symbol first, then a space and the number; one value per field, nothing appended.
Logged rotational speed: rpm 2300
